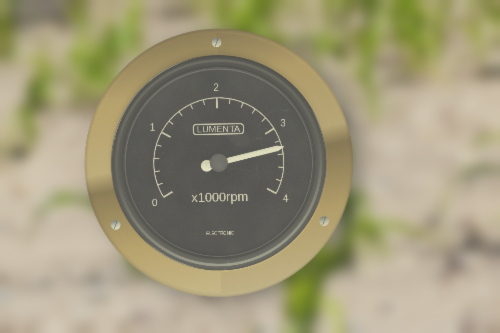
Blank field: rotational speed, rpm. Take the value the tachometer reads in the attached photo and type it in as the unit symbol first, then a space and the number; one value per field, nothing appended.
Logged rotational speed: rpm 3300
